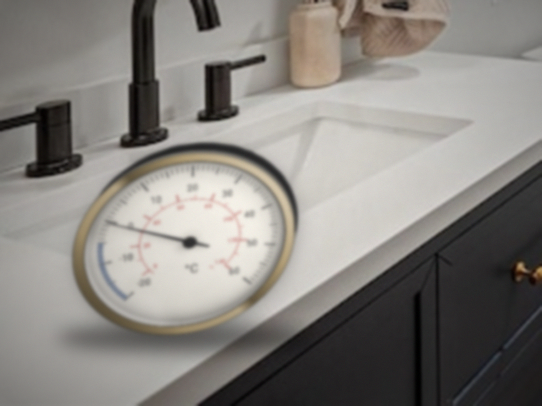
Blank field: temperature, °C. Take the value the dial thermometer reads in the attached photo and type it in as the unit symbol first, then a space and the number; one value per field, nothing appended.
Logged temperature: °C 0
